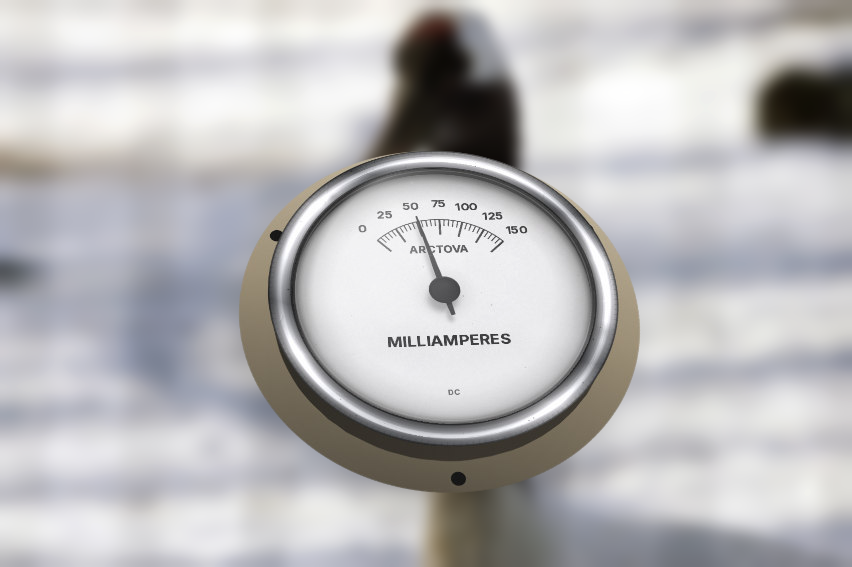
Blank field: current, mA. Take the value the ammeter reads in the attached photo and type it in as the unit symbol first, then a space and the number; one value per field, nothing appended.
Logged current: mA 50
